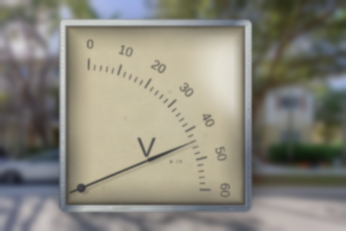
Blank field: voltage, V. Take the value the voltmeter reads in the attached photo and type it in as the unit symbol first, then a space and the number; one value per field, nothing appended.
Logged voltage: V 44
